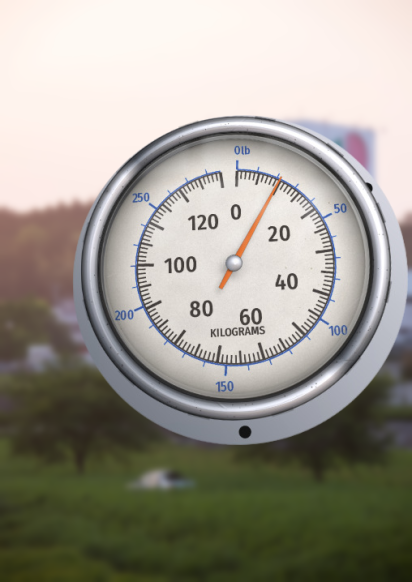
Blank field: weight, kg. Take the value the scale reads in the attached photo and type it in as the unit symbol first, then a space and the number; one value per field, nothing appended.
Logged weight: kg 10
